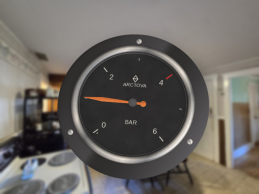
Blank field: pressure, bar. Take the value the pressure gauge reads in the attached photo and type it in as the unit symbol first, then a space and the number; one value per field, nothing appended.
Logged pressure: bar 1
